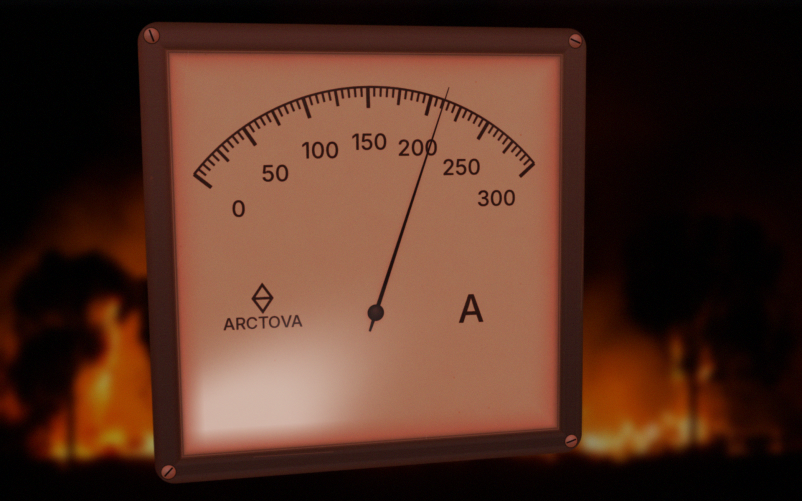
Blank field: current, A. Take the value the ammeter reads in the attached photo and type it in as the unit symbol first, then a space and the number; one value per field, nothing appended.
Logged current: A 210
